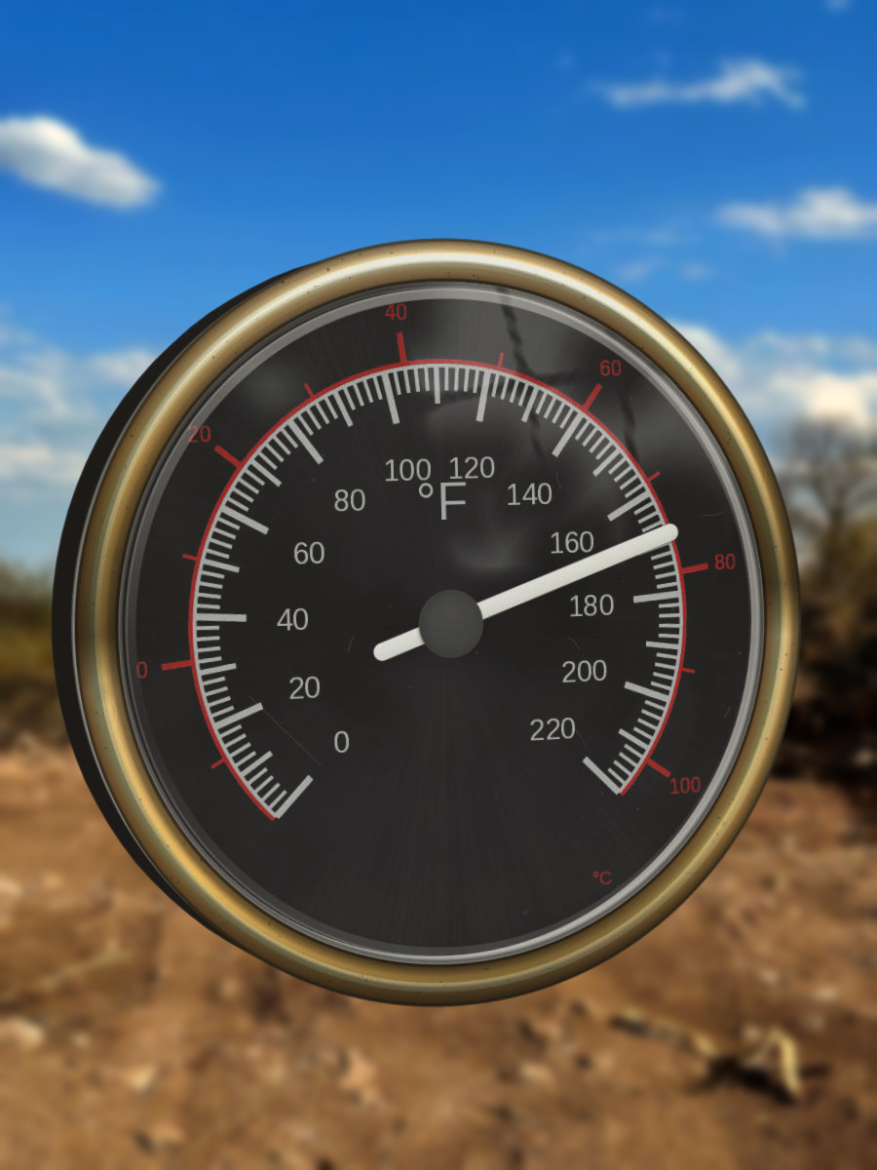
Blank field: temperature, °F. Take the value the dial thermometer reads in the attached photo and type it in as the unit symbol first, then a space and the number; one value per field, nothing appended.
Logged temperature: °F 168
